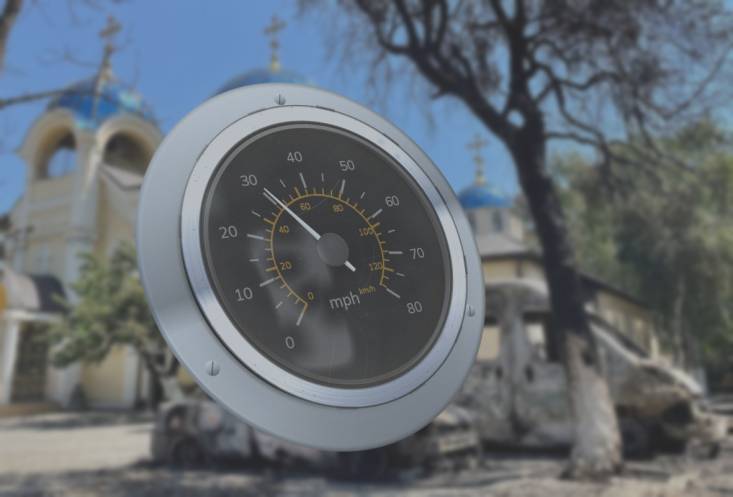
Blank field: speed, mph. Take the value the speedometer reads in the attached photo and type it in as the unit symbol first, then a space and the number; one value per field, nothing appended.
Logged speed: mph 30
